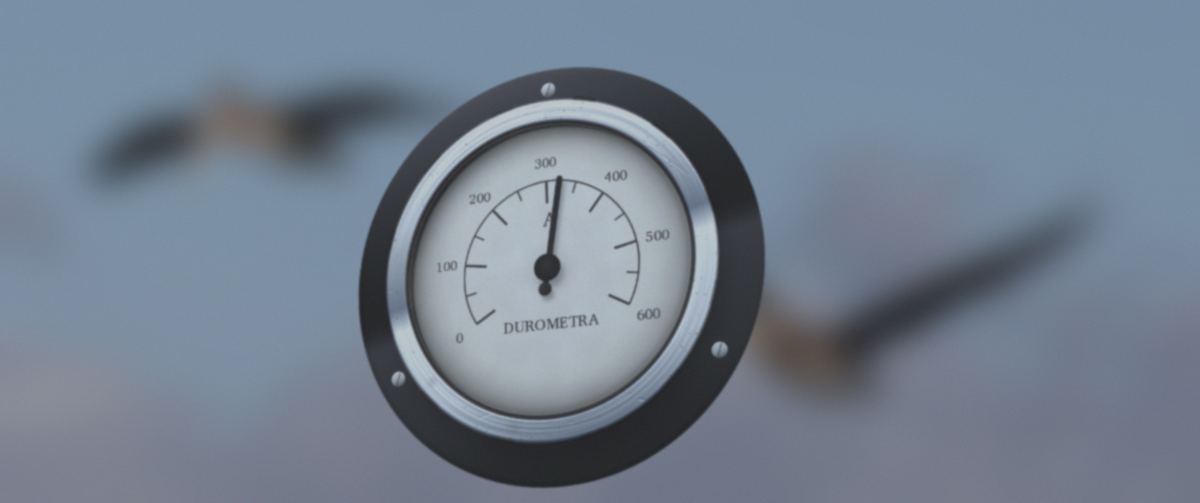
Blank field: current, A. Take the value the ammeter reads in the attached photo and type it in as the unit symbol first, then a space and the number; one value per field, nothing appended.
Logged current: A 325
